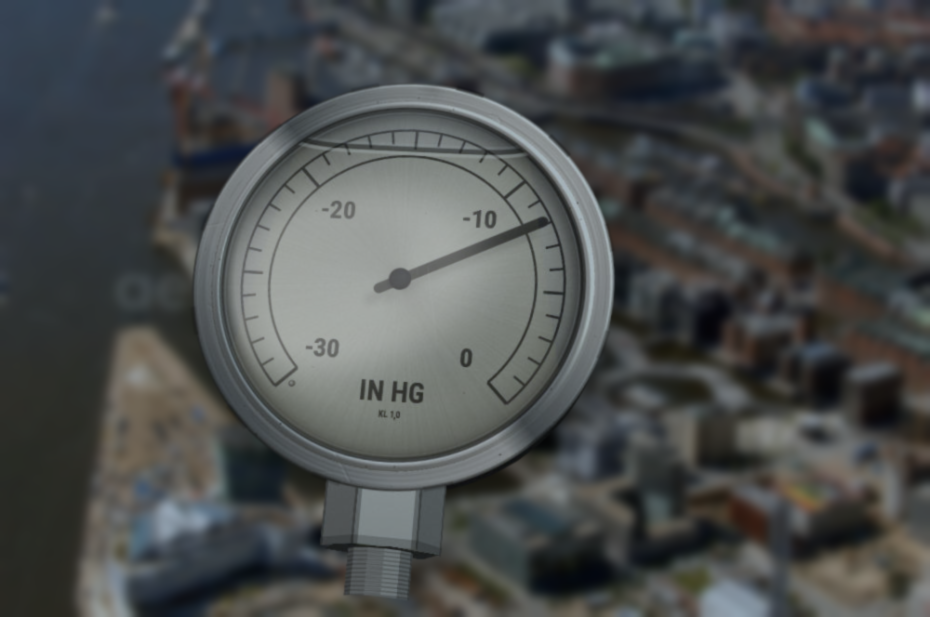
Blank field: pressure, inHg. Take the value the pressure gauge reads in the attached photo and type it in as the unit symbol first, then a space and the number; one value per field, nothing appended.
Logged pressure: inHg -8
